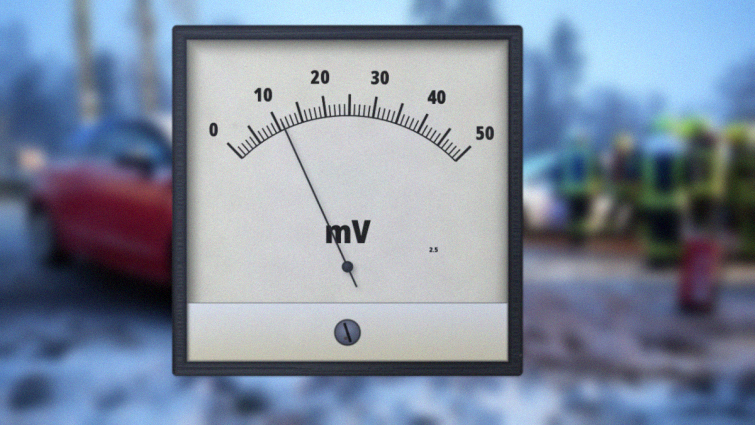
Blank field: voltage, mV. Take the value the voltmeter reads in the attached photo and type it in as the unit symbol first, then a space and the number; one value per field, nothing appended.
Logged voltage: mV 11
